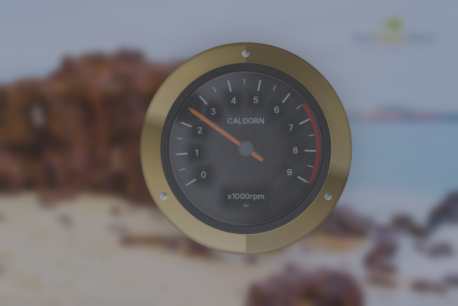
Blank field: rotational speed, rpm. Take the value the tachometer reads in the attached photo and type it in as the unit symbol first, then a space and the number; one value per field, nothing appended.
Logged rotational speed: rpm 2500
